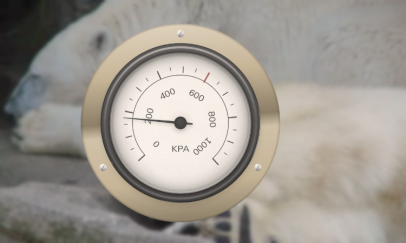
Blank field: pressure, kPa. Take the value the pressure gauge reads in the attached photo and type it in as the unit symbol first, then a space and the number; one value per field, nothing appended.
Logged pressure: kPa 175
